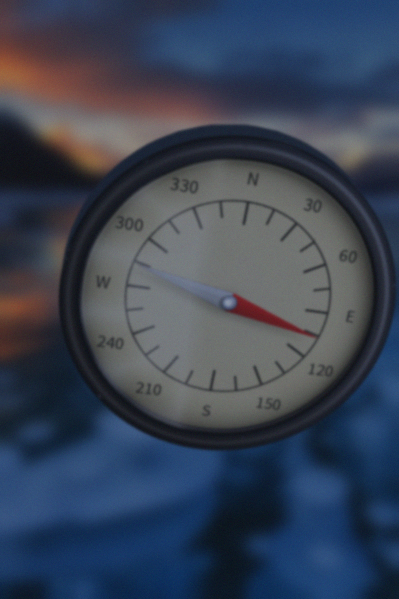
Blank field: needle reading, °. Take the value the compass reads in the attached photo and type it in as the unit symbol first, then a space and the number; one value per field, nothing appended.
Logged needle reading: ° 105
